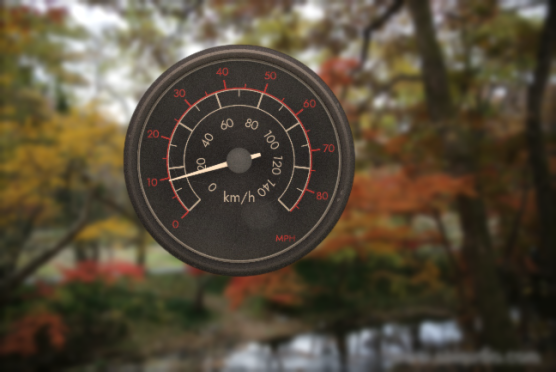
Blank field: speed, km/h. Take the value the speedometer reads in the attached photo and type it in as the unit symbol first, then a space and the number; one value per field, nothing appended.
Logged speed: km/h 15
